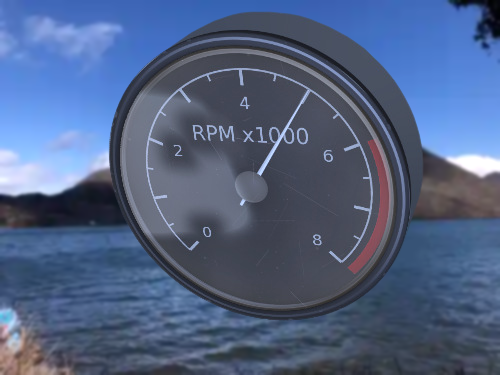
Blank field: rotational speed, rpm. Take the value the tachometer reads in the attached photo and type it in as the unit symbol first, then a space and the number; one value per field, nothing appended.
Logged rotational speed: rpm 5000
